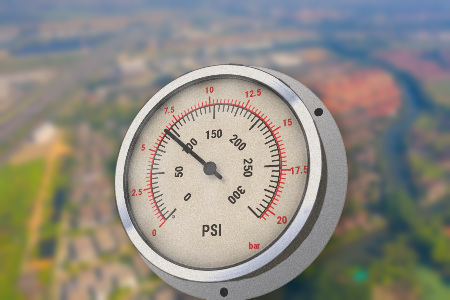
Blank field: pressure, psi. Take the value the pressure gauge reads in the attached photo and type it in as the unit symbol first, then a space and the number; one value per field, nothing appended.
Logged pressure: psi 95
